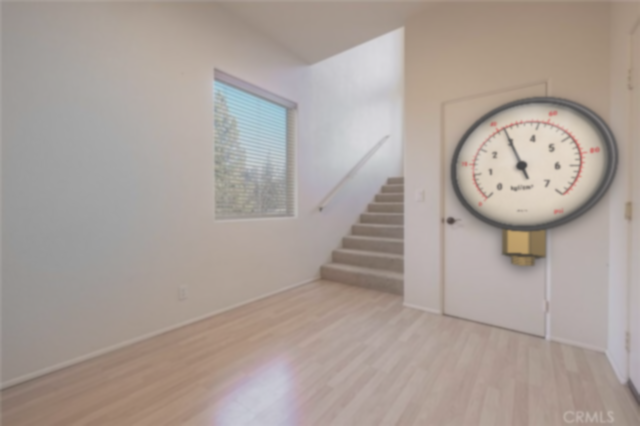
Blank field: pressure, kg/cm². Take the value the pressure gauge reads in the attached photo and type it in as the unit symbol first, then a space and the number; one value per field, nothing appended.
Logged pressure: kg/cm² 3
